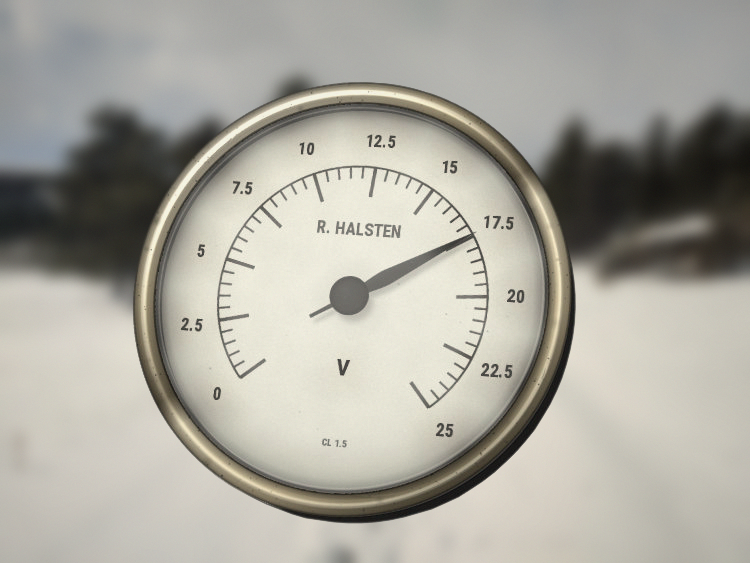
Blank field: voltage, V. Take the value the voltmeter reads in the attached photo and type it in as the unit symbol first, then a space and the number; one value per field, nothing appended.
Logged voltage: V 17.5
